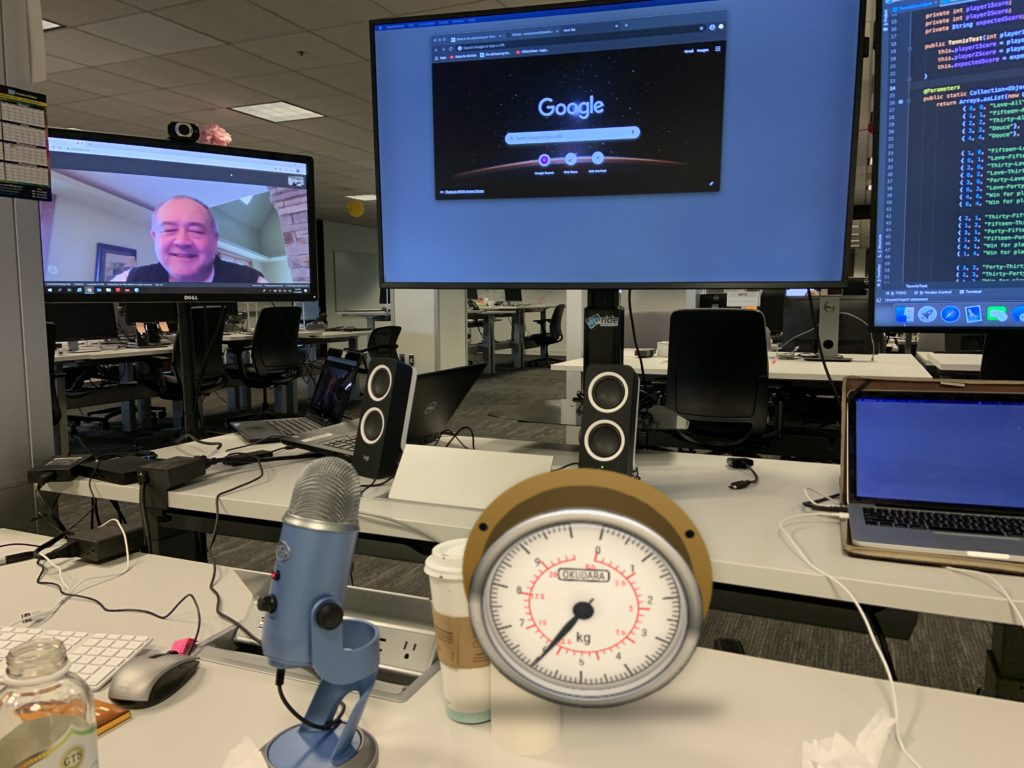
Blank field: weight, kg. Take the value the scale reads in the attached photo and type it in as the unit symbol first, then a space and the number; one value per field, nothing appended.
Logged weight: kg 6
